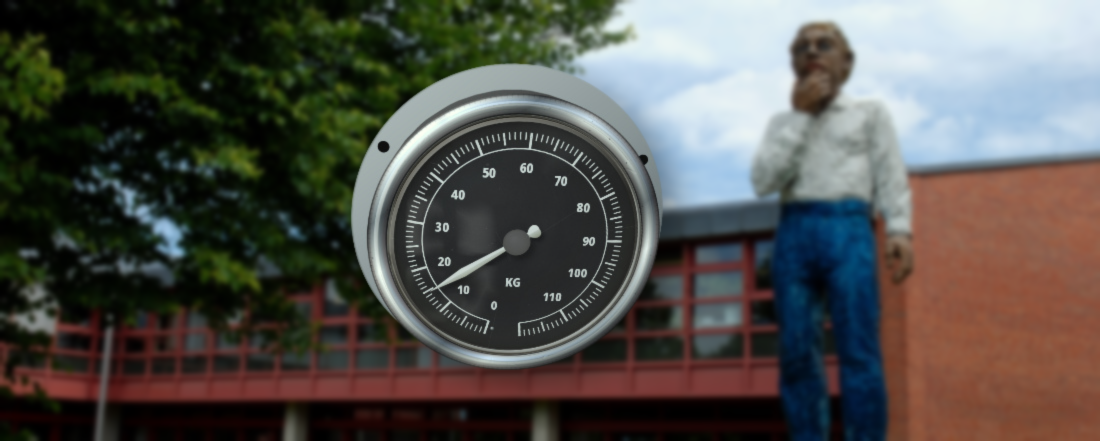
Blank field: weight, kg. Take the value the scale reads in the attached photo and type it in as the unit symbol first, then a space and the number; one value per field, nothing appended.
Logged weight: kg 15
